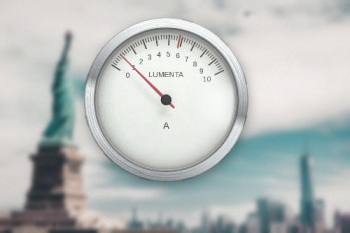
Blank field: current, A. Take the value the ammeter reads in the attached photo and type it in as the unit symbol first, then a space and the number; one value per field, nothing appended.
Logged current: A 1
